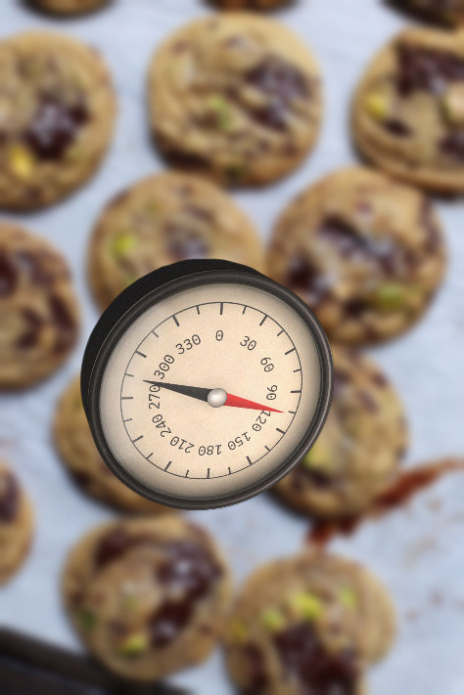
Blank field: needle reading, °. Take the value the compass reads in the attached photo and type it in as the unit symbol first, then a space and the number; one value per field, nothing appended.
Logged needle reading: ° 105
